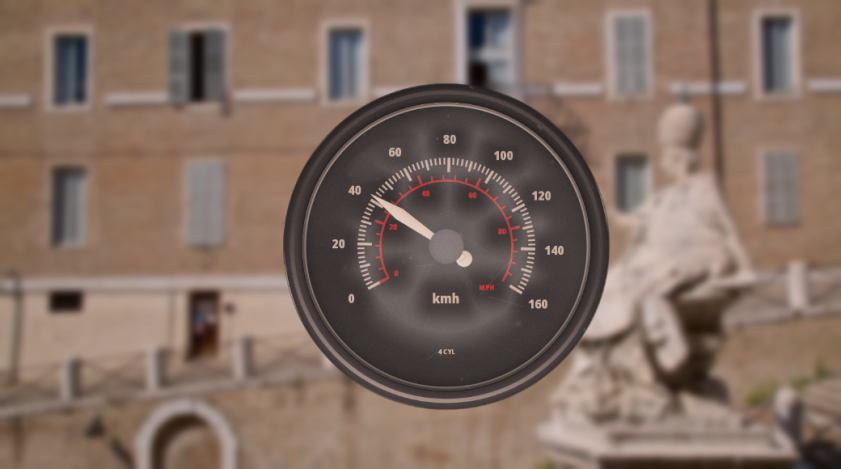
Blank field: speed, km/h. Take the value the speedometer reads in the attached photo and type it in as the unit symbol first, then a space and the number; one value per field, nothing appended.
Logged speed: km/h 42
